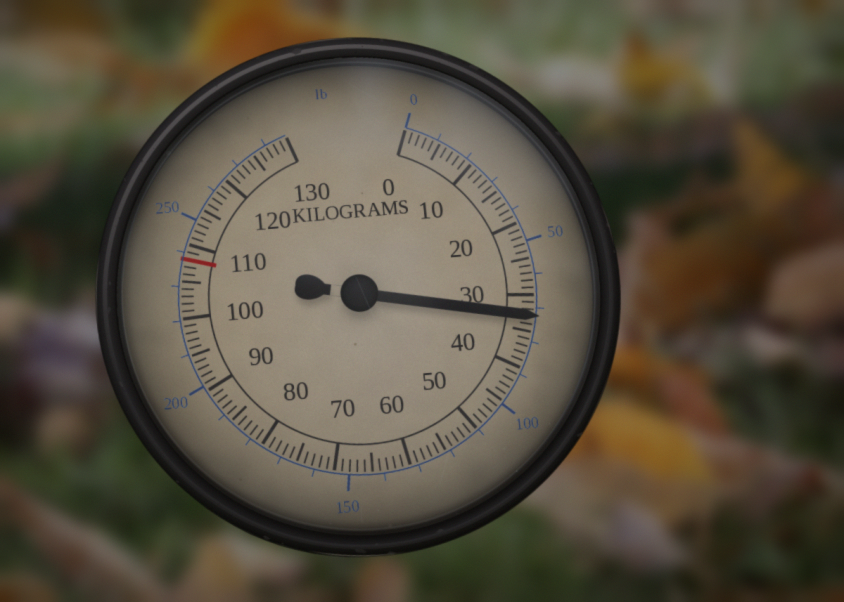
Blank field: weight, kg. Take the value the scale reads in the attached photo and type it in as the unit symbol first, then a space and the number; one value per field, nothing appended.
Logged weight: kg 33
